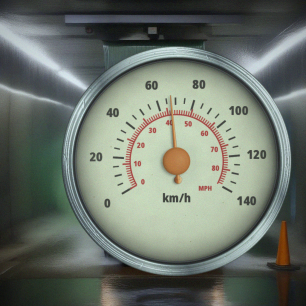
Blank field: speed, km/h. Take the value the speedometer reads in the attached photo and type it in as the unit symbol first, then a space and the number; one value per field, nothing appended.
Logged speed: km/h 67.5
